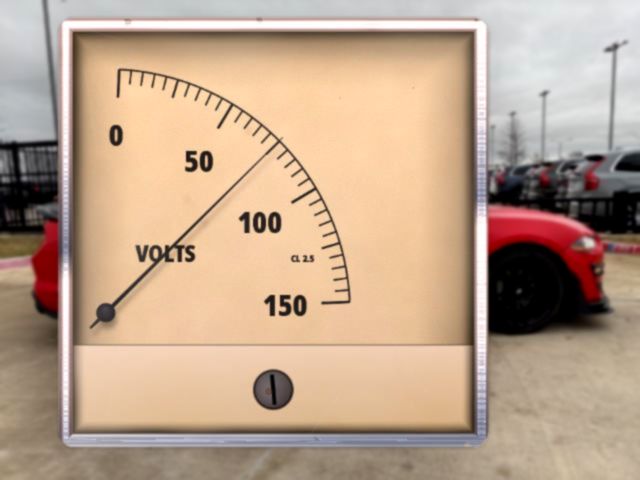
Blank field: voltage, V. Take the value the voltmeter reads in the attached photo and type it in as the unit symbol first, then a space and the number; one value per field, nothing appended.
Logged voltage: V 75
